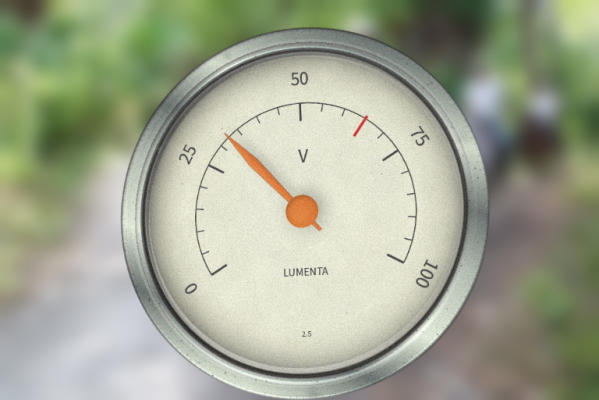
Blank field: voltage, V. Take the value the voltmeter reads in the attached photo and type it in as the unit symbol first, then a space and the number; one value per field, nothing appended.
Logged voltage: V 32.5
